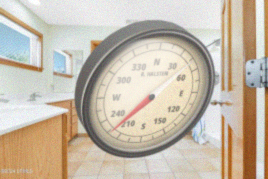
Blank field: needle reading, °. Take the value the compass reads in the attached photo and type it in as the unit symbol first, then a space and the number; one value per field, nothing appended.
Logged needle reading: ° 225
